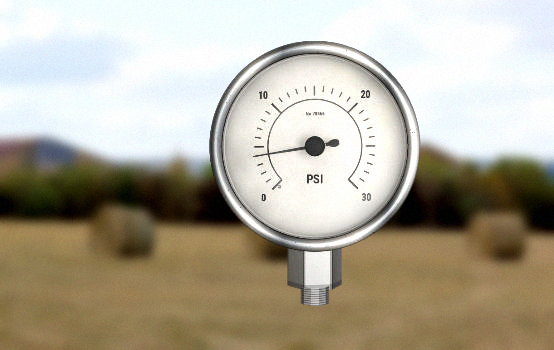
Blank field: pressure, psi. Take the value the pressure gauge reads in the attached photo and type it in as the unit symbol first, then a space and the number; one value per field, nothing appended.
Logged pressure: psi 4
